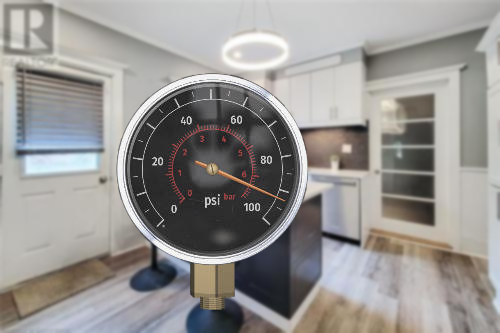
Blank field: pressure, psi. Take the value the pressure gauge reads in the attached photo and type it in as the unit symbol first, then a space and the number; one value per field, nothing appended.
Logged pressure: psi 92.5
